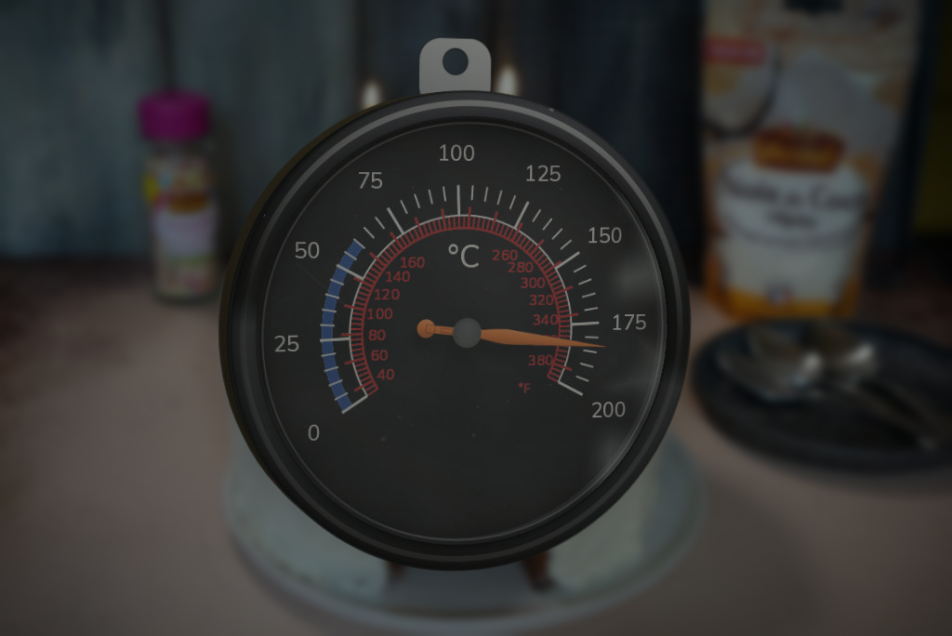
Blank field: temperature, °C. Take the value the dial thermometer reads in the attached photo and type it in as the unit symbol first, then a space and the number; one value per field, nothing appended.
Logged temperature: °C 182.5
